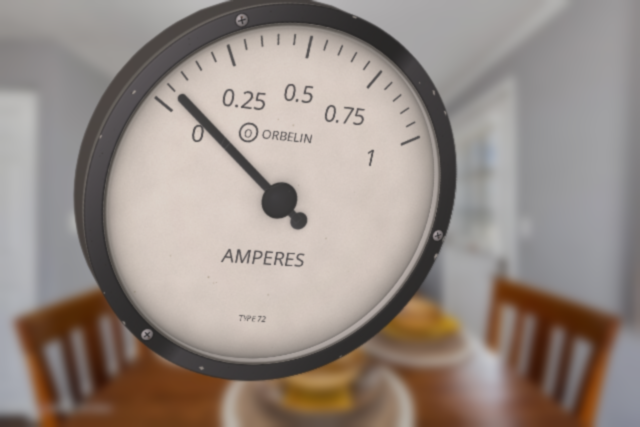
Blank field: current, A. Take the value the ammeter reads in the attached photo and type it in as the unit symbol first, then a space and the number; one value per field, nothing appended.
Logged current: A 0.05
